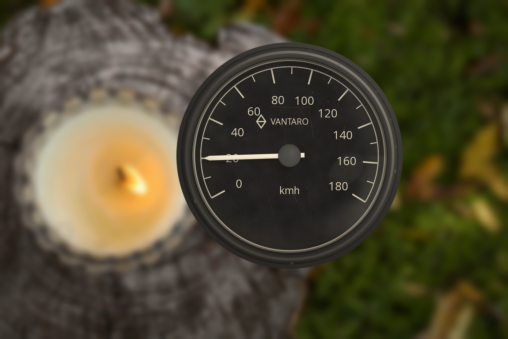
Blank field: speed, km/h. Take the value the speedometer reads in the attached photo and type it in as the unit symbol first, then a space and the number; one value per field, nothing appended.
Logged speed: km/h 20
